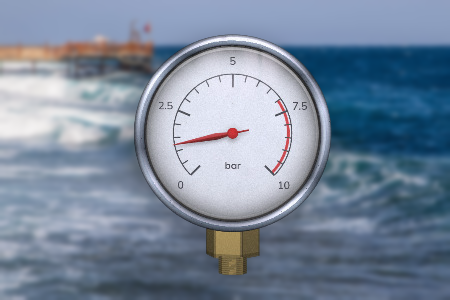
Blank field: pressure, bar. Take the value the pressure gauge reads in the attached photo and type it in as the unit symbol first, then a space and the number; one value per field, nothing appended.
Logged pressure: bar 1.25
